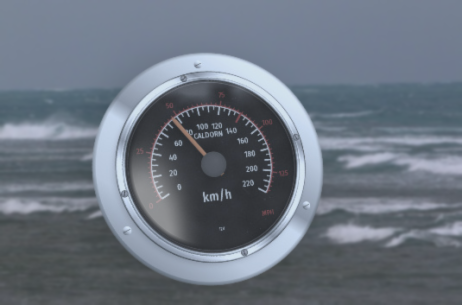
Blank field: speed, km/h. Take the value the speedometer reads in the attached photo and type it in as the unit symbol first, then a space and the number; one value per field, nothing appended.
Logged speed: km/h 75
